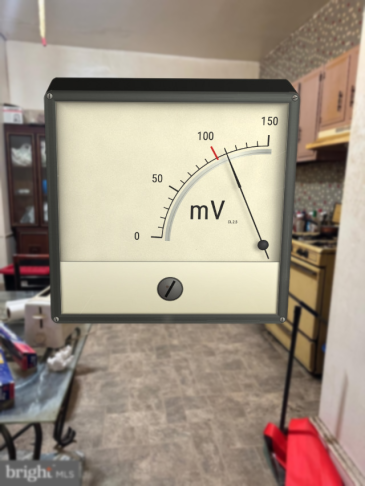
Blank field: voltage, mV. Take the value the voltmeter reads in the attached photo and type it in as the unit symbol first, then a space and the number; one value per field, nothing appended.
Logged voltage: mV 110
